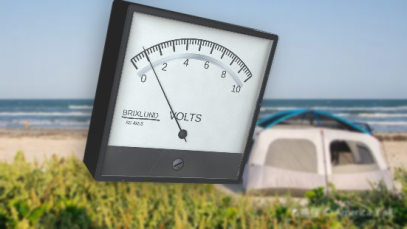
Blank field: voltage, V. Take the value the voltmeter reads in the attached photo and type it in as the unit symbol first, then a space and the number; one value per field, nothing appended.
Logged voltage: V 1
